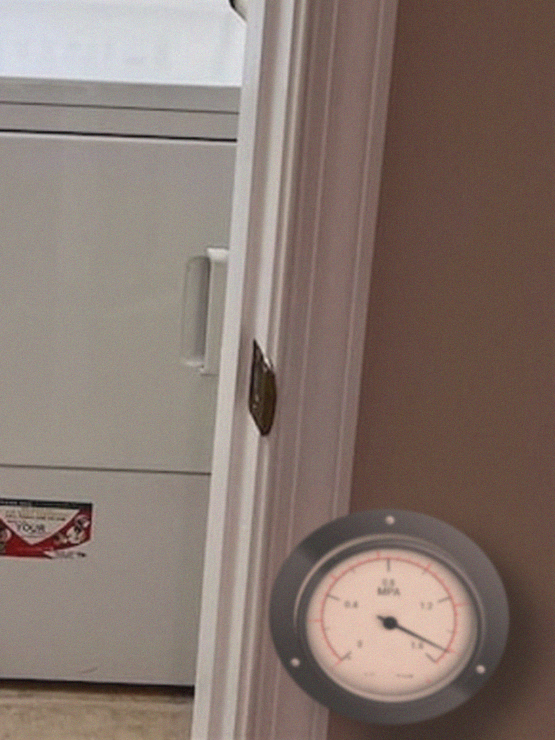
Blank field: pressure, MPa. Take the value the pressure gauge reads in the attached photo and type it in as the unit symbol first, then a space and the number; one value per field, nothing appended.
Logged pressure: MPa 1.5
